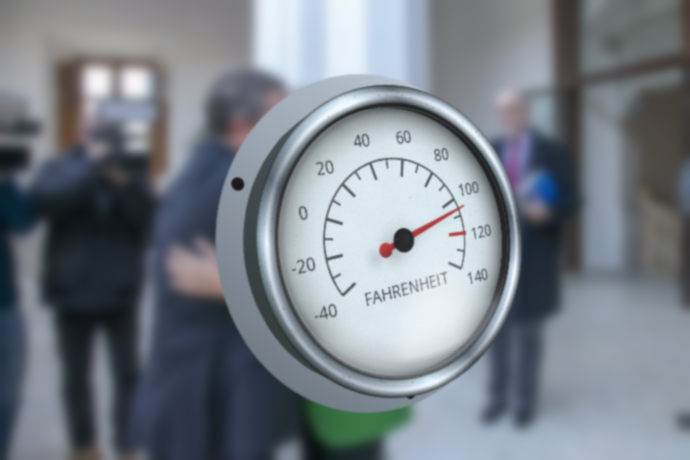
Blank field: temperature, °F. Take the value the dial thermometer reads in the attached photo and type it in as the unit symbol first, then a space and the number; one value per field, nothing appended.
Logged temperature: °F 105
